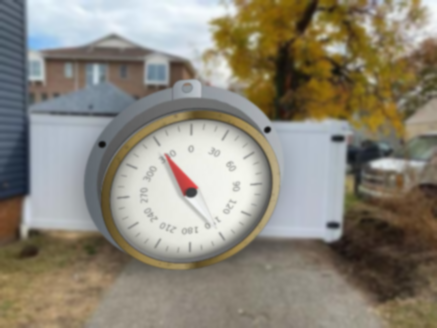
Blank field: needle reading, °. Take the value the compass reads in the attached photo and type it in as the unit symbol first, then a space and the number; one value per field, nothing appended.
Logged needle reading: ° 330
